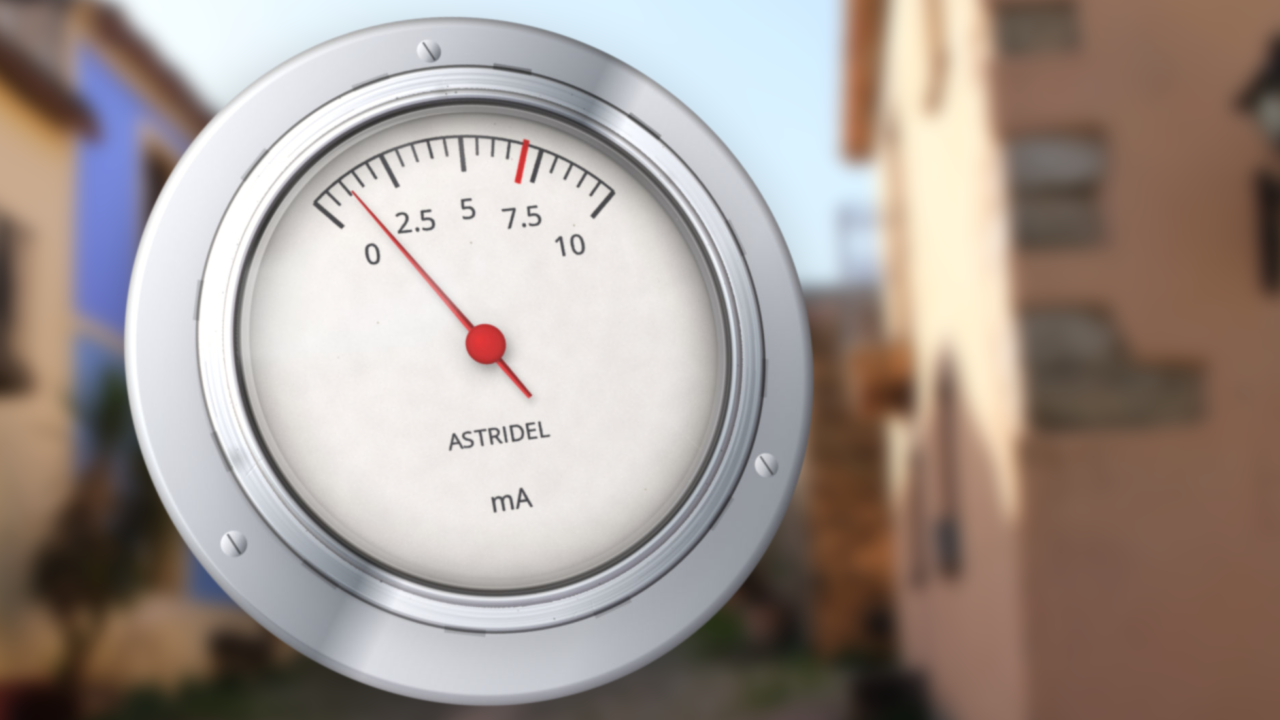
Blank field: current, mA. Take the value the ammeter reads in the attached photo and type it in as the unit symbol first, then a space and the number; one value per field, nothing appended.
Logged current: mA 1
